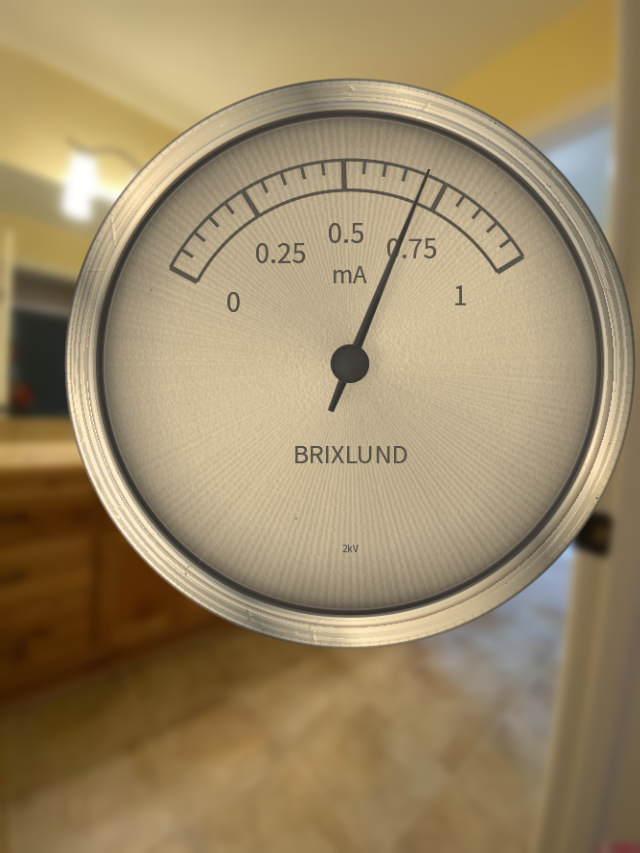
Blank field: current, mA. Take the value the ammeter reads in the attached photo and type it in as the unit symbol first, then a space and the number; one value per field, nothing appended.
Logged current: mA 0.7
